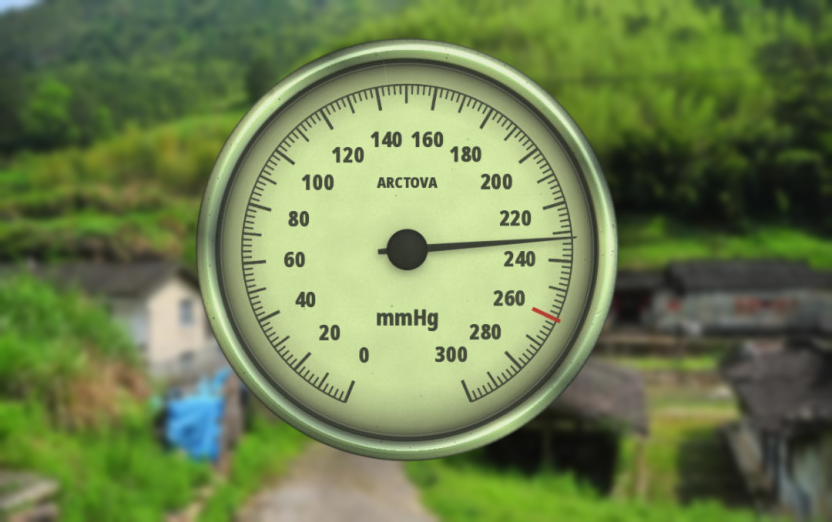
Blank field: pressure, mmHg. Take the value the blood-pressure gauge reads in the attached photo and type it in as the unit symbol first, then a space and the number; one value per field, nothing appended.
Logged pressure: mmHg 232
